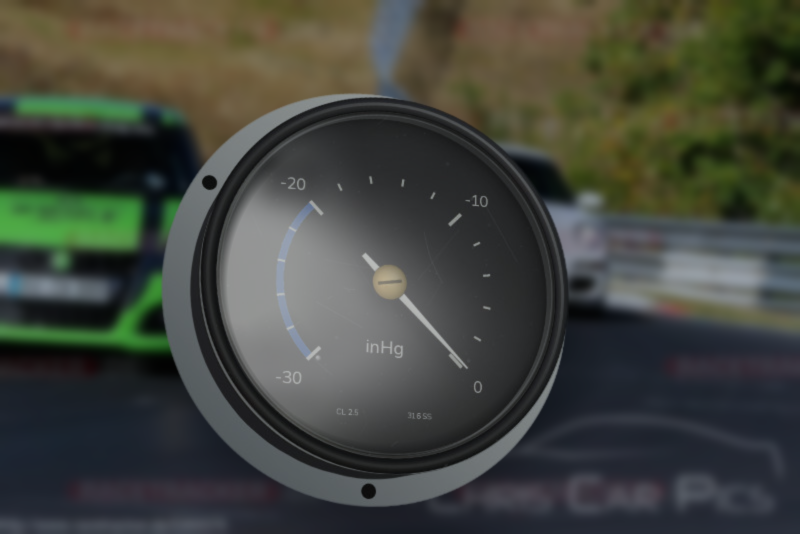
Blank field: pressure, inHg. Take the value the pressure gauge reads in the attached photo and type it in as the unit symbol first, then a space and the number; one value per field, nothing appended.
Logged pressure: inHg 0
